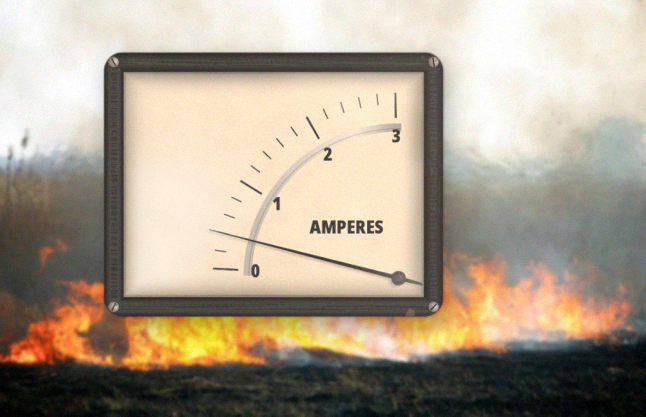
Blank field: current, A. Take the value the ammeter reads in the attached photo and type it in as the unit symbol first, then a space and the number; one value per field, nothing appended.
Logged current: A 0.4
